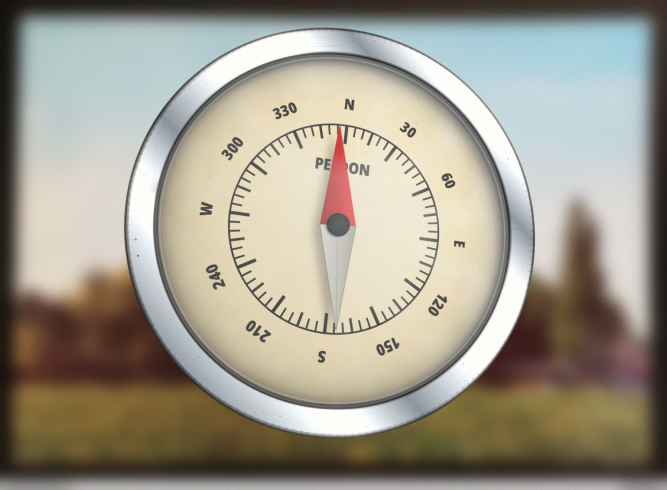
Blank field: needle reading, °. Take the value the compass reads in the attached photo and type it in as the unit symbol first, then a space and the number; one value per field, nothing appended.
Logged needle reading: ° 355
